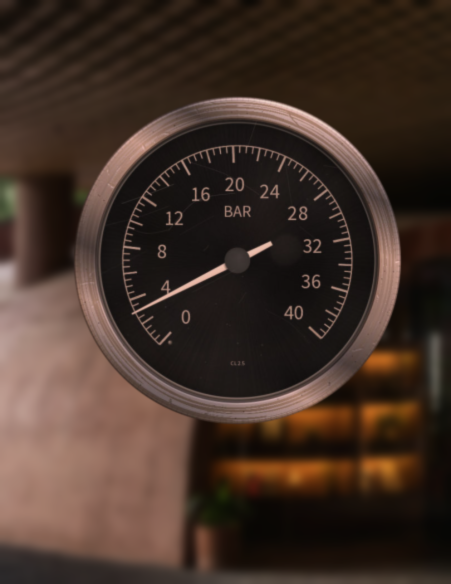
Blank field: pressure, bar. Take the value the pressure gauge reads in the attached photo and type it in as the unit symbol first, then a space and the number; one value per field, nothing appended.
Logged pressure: bar 3
